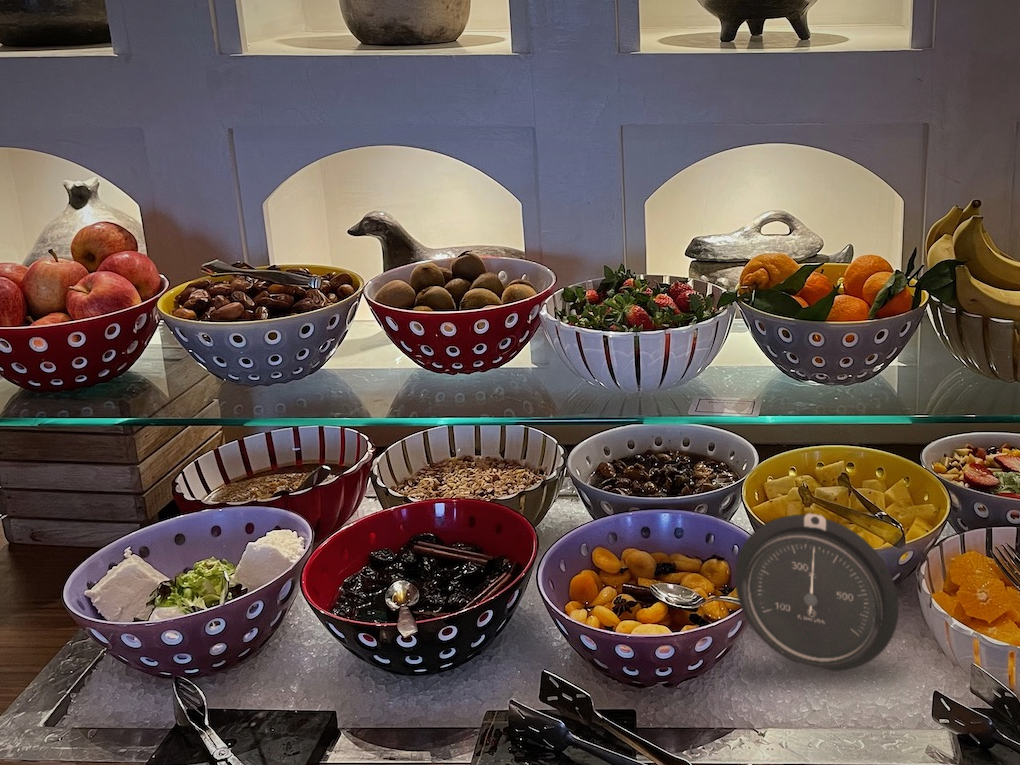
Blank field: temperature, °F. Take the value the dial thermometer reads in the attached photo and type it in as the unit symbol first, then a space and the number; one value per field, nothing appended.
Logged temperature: °F 350
